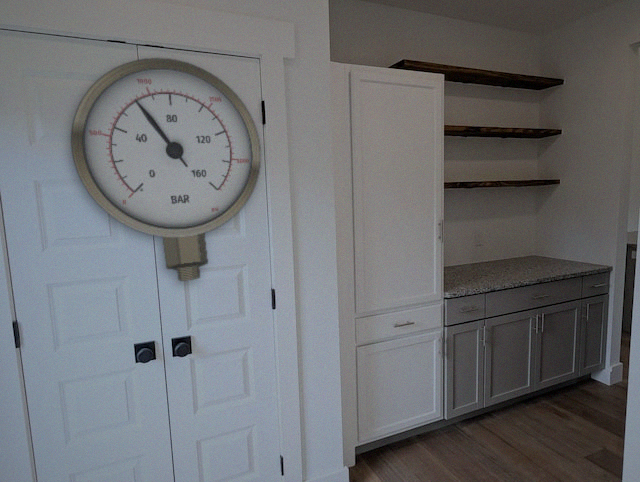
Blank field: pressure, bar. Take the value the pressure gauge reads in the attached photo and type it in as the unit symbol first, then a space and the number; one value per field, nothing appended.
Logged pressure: bar 60
